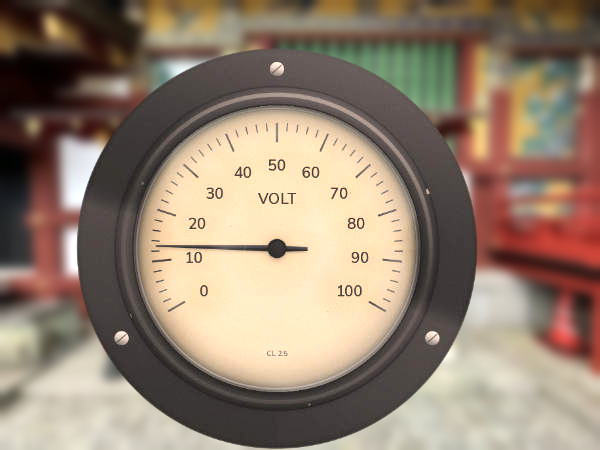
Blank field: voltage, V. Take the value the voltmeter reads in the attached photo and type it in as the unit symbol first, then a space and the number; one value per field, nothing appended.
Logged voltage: V 13
